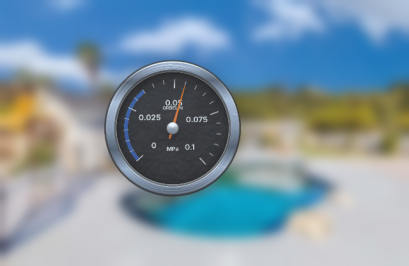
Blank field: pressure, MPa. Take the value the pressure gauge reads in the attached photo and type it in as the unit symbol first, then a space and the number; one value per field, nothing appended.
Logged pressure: MPa 0.055
